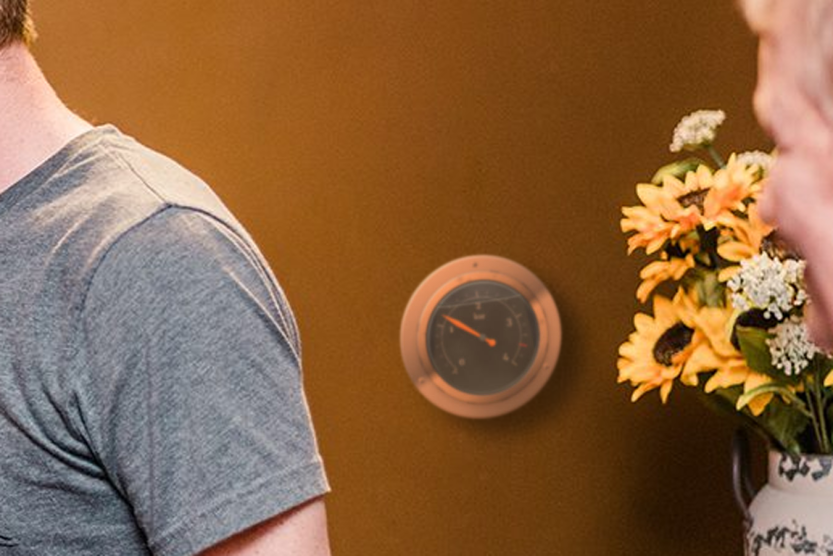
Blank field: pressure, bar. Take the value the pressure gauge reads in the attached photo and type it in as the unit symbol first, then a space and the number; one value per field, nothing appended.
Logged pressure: bar 1.2
